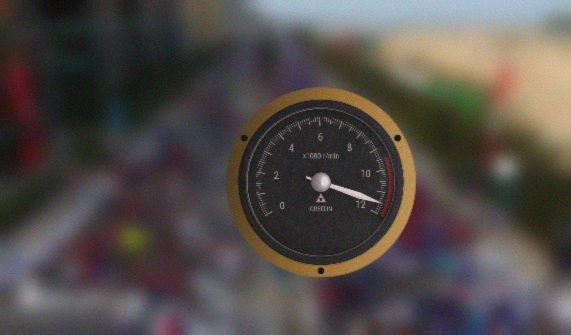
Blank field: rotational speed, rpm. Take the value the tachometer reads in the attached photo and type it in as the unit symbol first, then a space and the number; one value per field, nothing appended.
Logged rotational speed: rpm 11500
